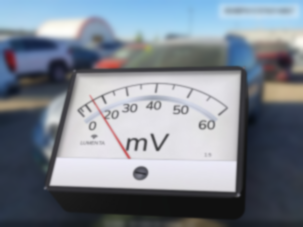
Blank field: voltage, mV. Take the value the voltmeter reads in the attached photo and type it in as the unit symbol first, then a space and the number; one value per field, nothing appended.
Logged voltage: mV 15
